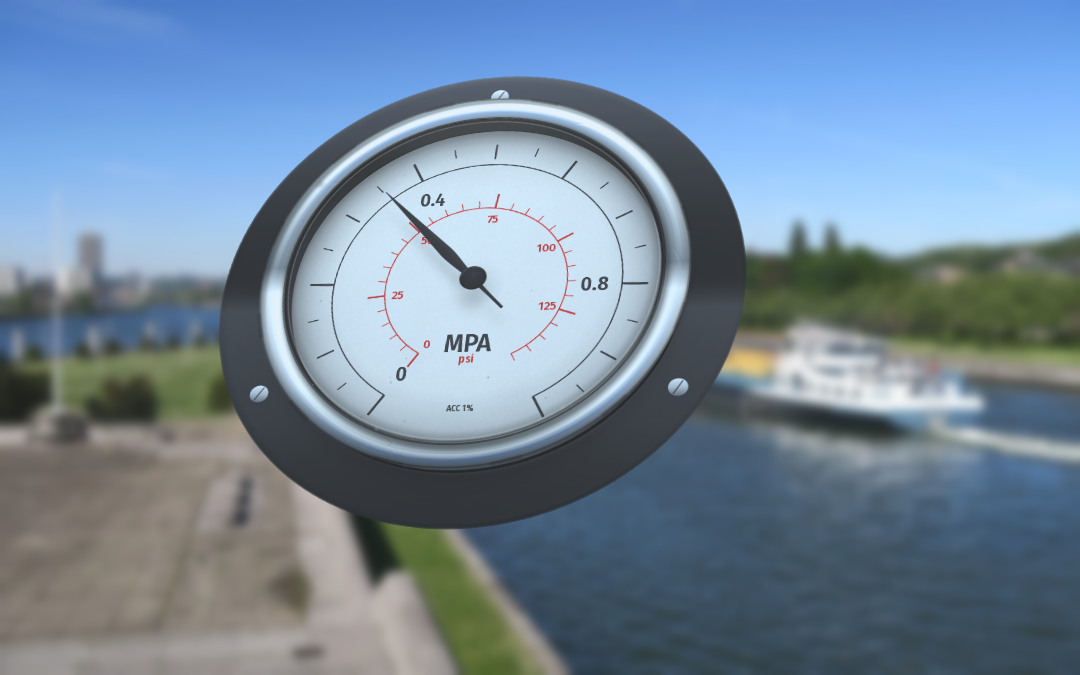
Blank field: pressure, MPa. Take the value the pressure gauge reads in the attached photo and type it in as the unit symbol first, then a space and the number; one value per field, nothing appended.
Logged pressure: MPa 0.35
